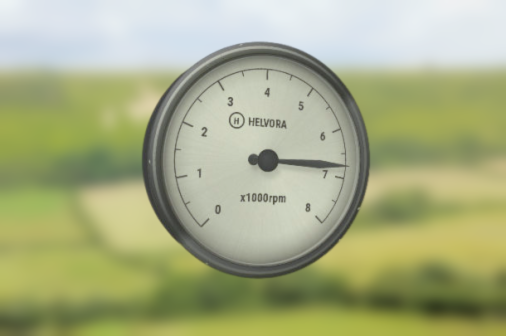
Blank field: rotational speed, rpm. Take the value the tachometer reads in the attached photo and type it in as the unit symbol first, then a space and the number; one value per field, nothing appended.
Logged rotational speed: rpm 6750
